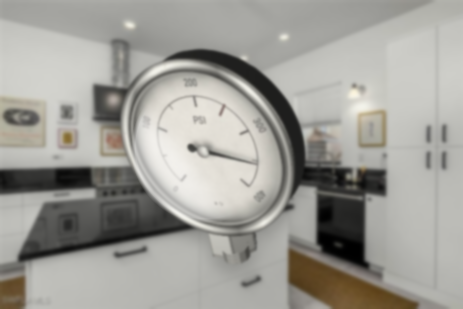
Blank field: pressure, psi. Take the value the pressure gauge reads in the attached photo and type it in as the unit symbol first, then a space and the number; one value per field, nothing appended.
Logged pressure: psi 350
